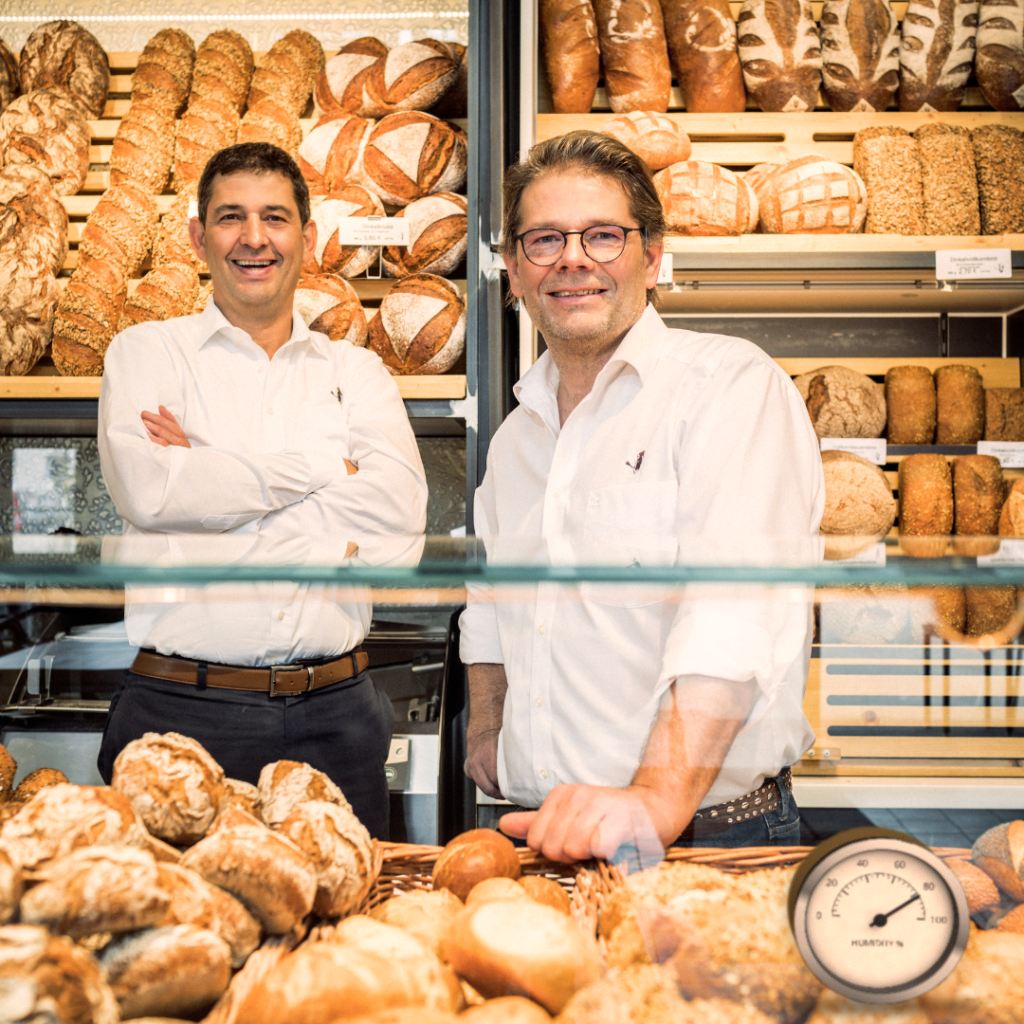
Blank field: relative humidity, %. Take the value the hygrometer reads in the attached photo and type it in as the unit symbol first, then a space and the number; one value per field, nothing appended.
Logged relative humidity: % 80
